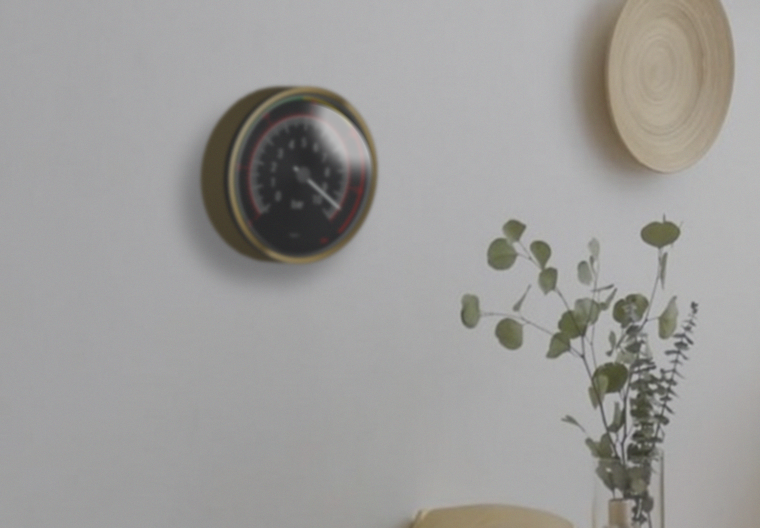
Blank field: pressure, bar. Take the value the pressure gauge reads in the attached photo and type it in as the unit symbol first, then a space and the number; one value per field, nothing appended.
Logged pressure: bar 9.5
